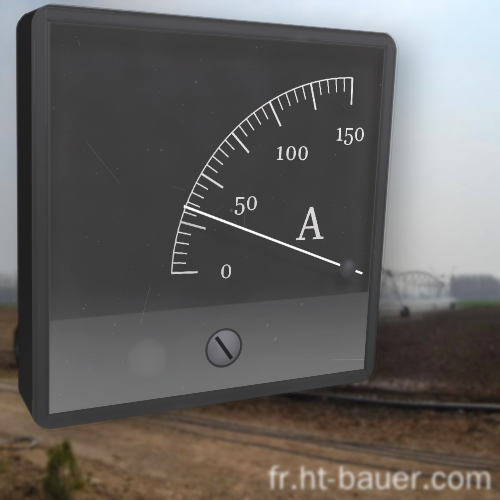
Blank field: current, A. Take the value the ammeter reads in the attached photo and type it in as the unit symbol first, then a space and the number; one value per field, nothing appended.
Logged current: A 32.5
